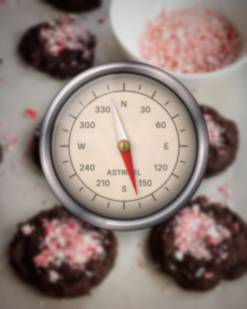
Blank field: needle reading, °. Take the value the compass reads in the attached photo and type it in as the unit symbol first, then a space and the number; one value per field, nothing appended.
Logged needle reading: ° 165
